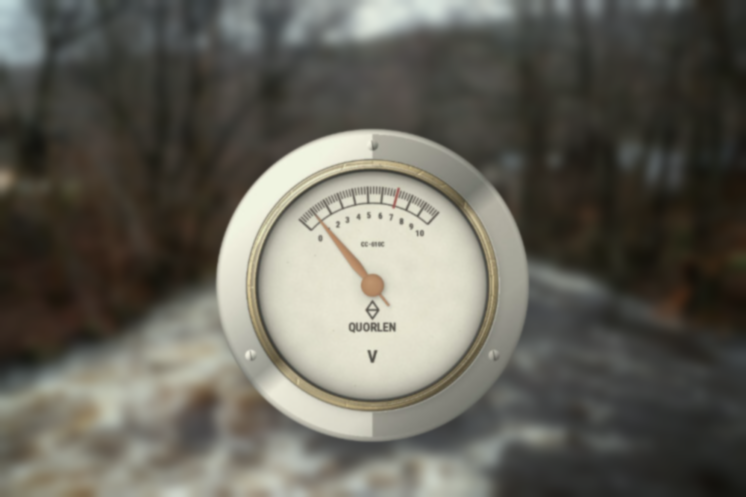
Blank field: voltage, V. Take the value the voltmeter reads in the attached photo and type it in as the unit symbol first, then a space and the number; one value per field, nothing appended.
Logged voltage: V 1
